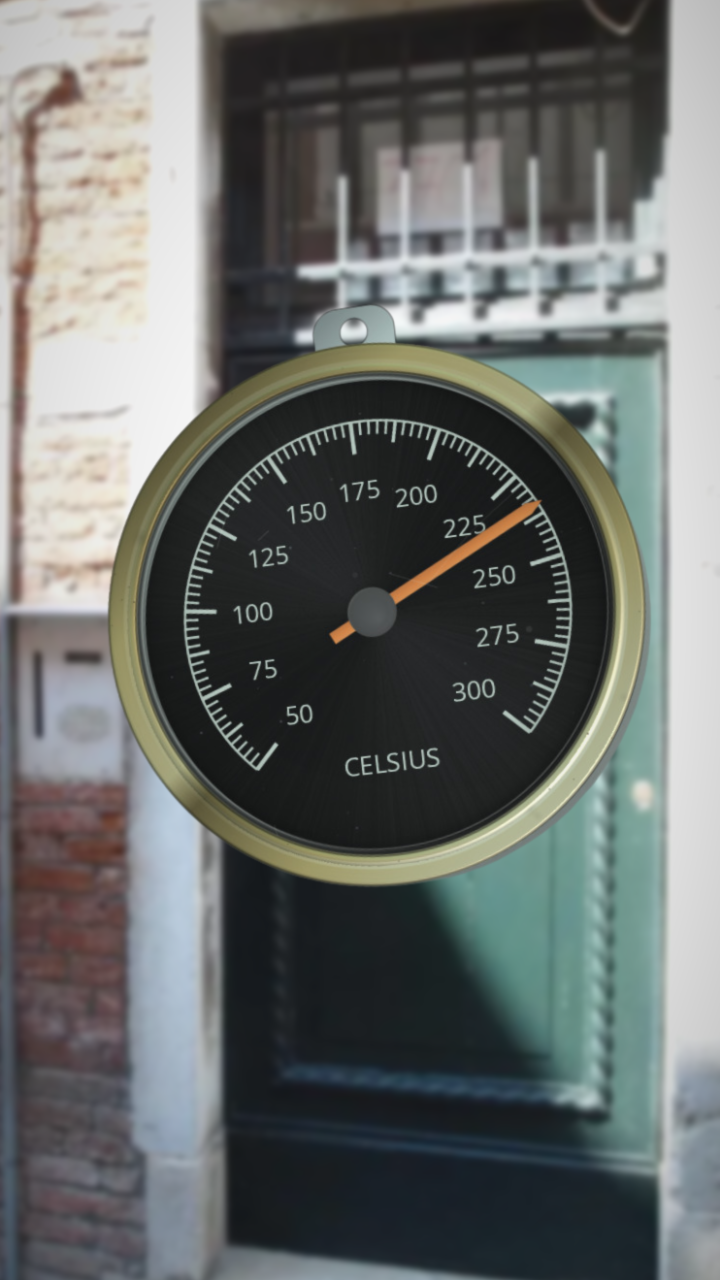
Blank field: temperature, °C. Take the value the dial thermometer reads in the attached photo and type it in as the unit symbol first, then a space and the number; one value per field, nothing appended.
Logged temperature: °C 235
